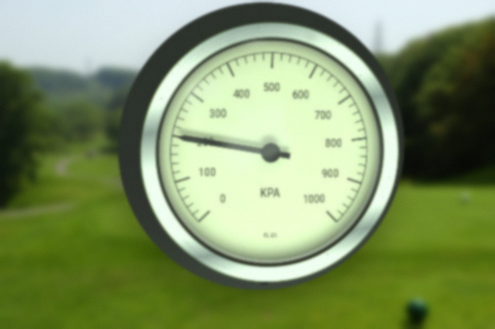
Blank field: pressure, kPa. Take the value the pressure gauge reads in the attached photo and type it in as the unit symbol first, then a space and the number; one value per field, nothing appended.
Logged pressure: kPa 200
